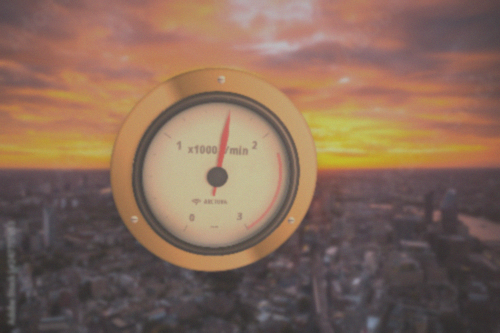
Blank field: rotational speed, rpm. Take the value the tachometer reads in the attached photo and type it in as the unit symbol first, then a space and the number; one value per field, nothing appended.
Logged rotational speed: rpm 1600
